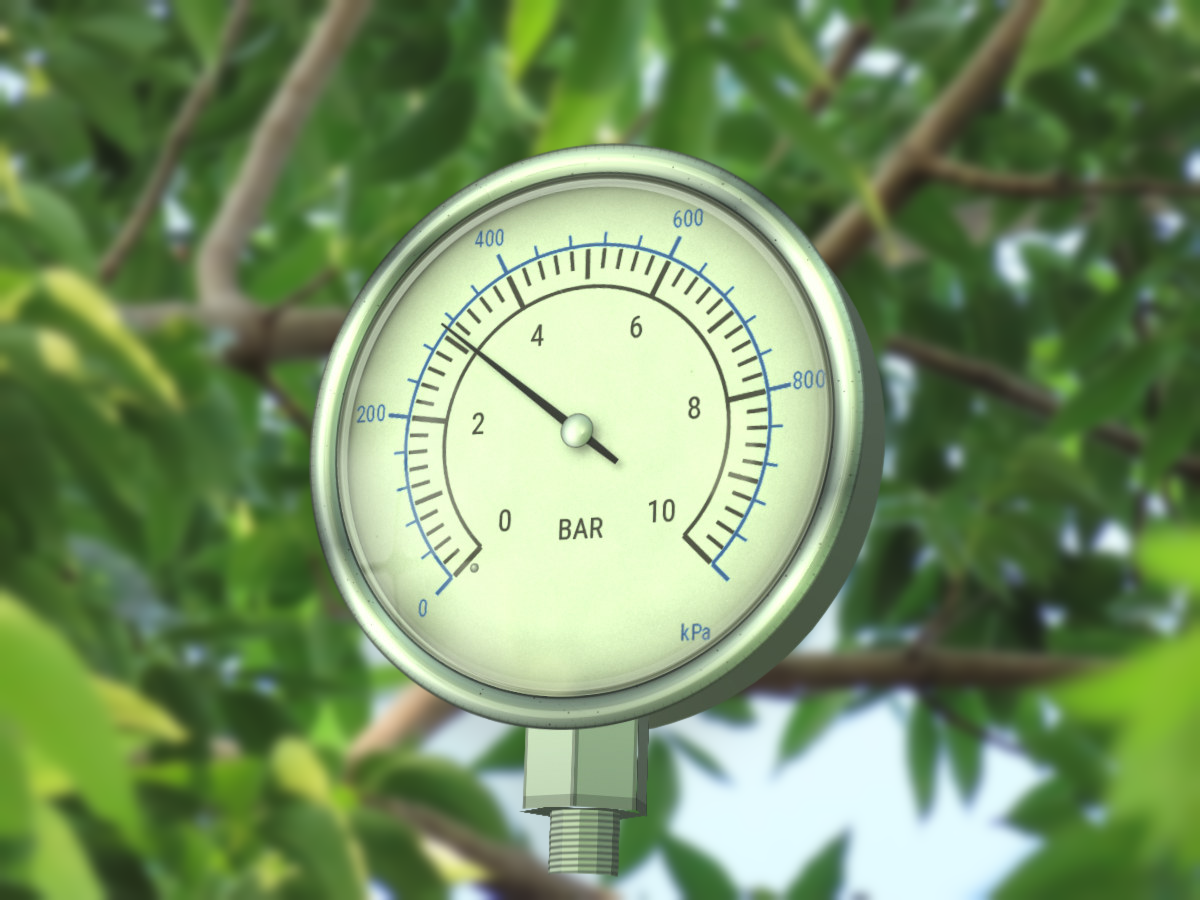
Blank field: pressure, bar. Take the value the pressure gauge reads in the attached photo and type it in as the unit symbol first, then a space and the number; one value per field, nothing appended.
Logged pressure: bar 3.1
